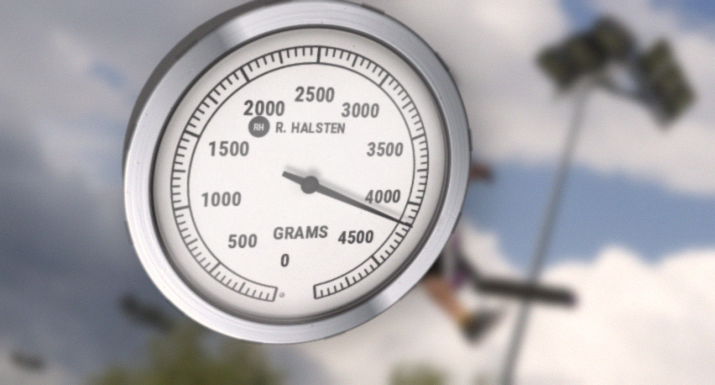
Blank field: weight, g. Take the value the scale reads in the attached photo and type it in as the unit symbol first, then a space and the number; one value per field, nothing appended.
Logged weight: g 4150
